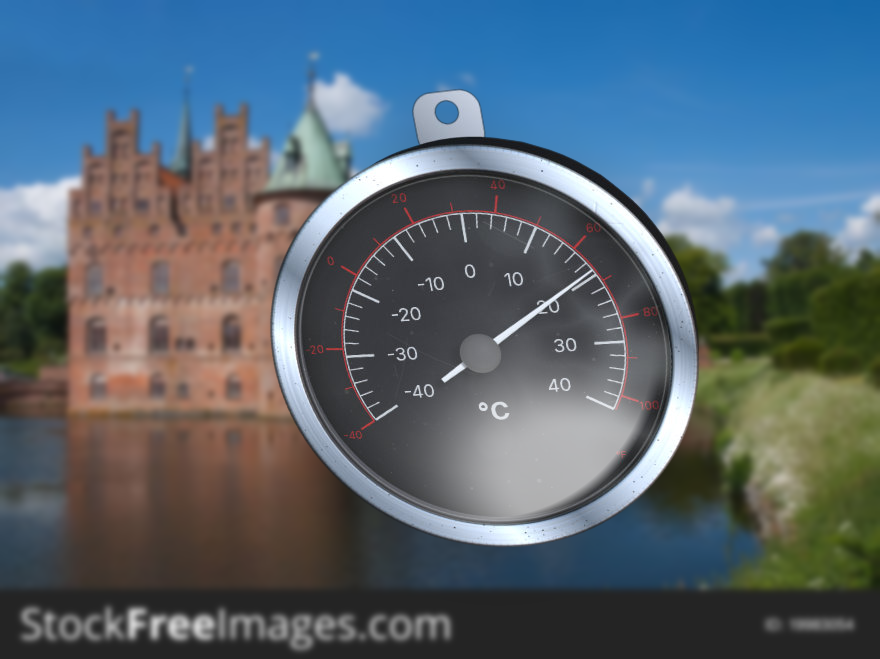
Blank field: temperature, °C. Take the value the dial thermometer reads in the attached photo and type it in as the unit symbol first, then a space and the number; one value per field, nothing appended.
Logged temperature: °C 19
